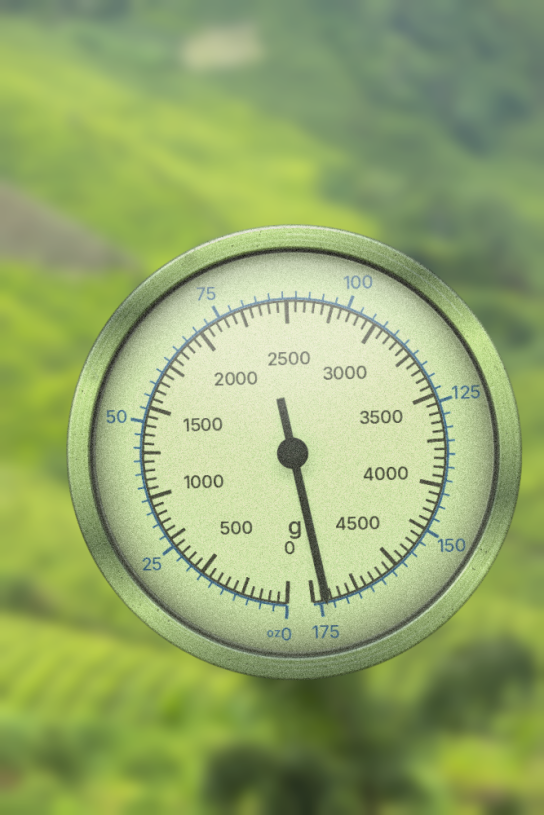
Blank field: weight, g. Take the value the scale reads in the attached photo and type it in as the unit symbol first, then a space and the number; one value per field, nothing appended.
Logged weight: g 4925
